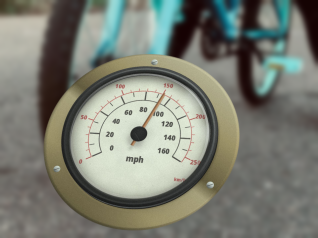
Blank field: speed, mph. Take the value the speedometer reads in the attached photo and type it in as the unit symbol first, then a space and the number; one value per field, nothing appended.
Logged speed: mph 95
